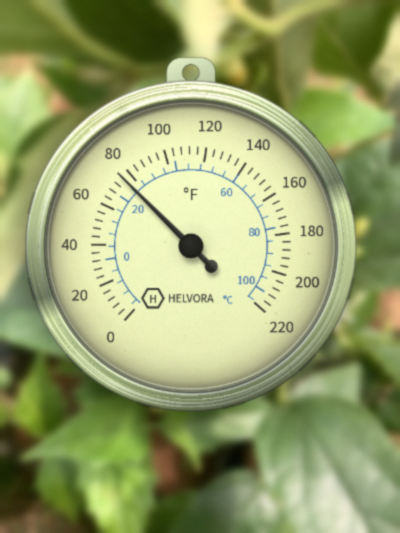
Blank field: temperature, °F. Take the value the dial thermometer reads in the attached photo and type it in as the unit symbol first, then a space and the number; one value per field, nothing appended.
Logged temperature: °F 76
